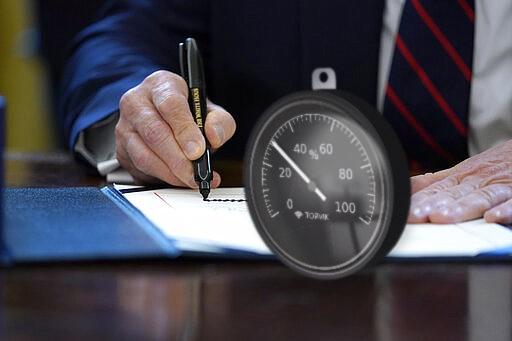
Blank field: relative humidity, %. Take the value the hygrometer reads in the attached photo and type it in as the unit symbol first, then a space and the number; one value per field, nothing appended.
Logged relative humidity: % 30
